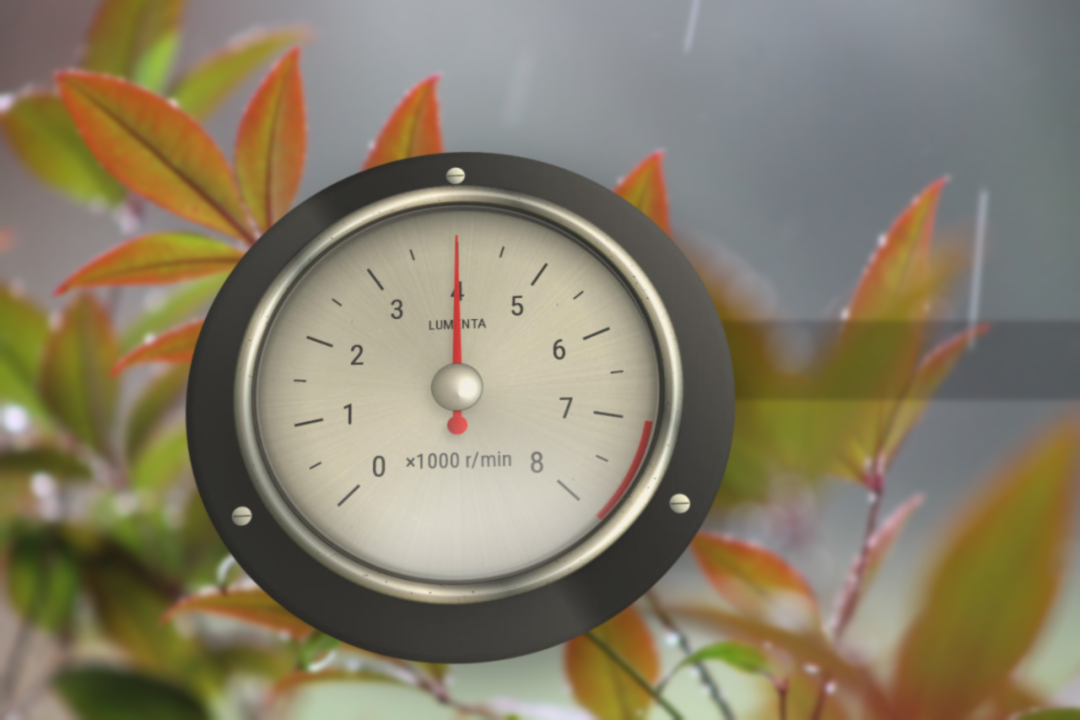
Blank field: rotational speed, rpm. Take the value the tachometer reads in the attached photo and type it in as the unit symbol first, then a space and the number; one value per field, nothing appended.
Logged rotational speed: rpm 4000
